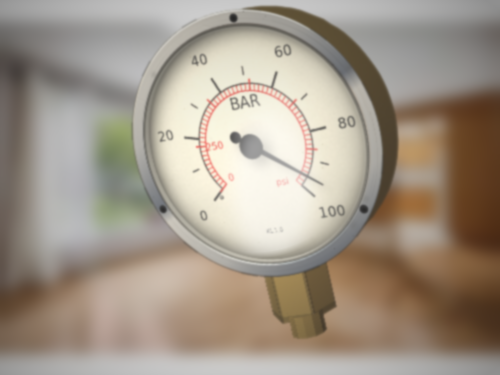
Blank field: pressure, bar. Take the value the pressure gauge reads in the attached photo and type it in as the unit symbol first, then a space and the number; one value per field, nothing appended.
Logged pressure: bar 95
